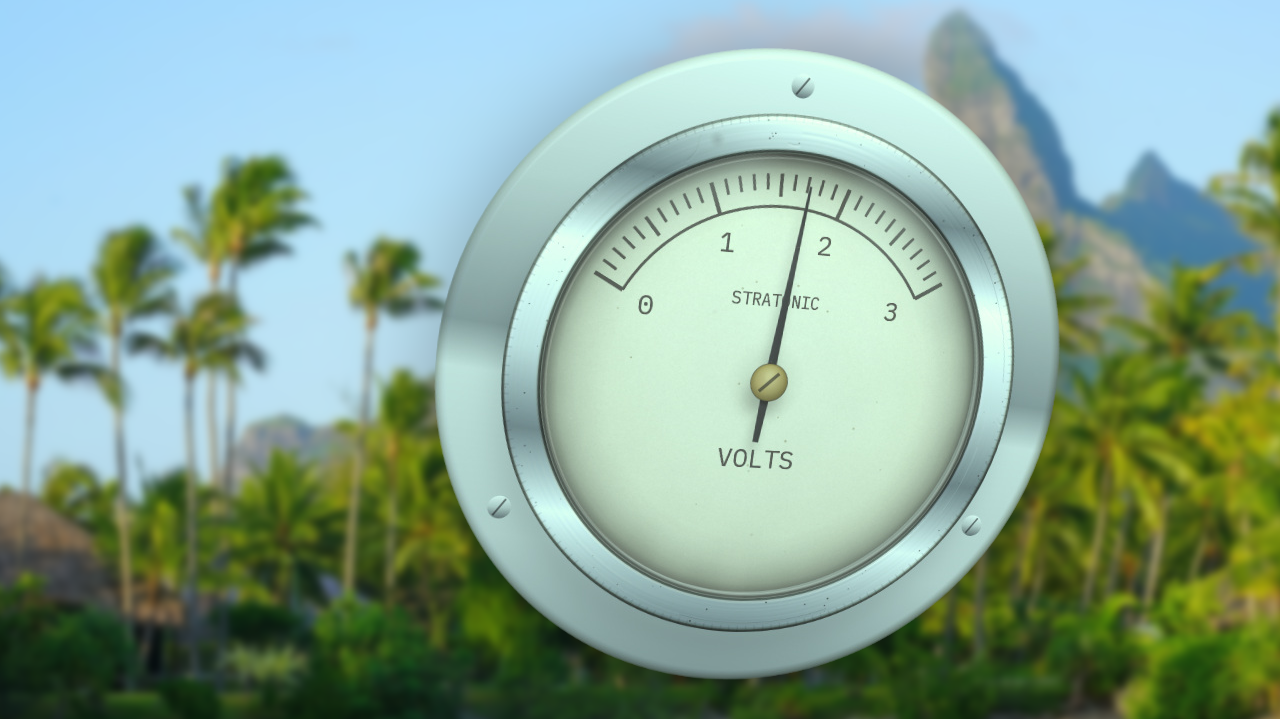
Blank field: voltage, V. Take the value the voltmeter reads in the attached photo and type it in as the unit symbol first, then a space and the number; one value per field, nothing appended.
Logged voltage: V 1.7
